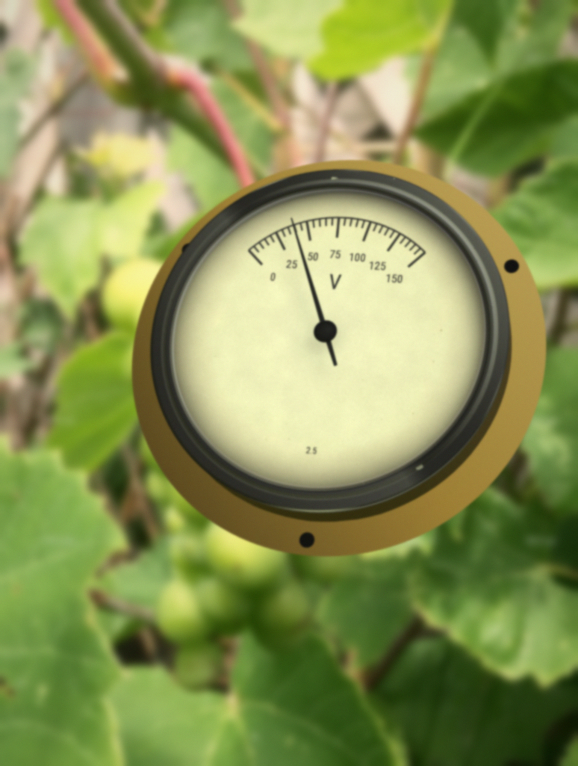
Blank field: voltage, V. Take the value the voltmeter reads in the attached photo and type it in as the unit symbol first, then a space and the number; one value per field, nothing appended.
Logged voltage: V 40
